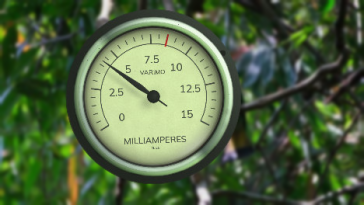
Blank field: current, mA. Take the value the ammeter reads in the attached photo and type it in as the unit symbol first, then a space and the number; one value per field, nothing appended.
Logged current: mA 4.25
